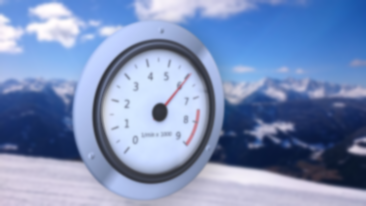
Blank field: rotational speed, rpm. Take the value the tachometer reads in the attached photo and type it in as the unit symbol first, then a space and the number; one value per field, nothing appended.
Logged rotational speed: rpm 6000
